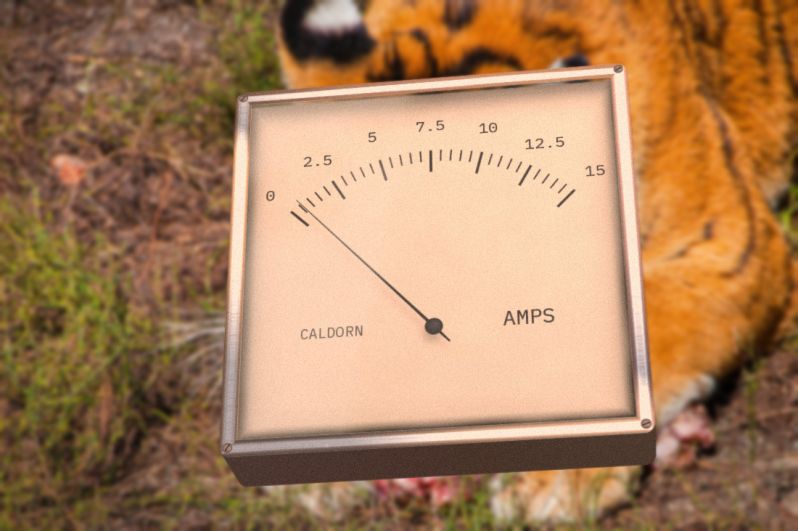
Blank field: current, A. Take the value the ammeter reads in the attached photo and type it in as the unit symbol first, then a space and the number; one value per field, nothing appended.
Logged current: A 0.5
